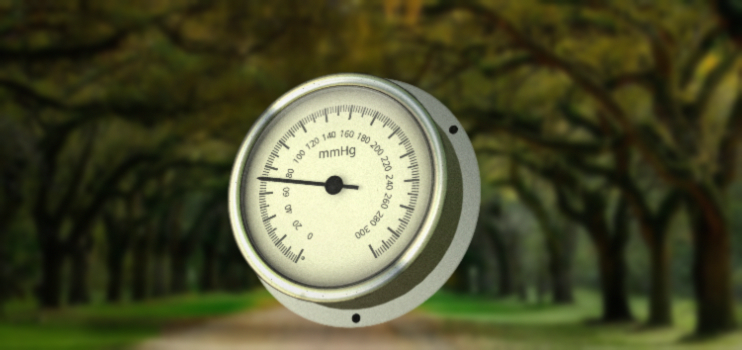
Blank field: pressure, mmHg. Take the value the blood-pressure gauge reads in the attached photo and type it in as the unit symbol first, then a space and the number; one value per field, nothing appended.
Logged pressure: mmHg 70
